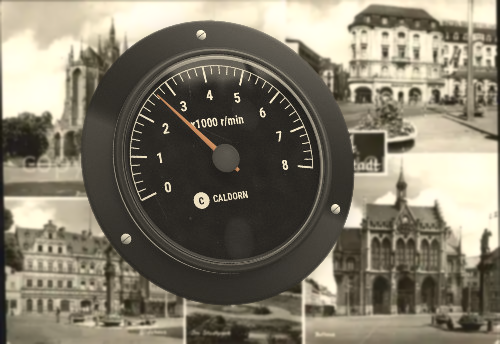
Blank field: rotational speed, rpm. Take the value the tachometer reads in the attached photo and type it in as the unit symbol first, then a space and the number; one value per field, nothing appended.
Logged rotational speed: rpm 2600
